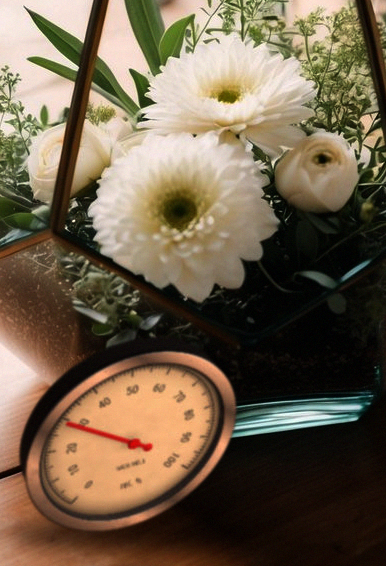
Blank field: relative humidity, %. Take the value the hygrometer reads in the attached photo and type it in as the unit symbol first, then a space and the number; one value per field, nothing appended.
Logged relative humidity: % 30
